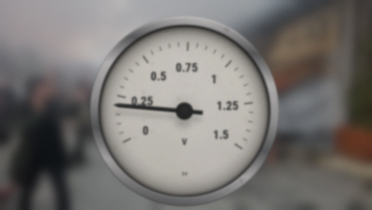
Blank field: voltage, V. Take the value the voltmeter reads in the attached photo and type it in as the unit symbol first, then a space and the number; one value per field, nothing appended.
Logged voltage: V 0.2
